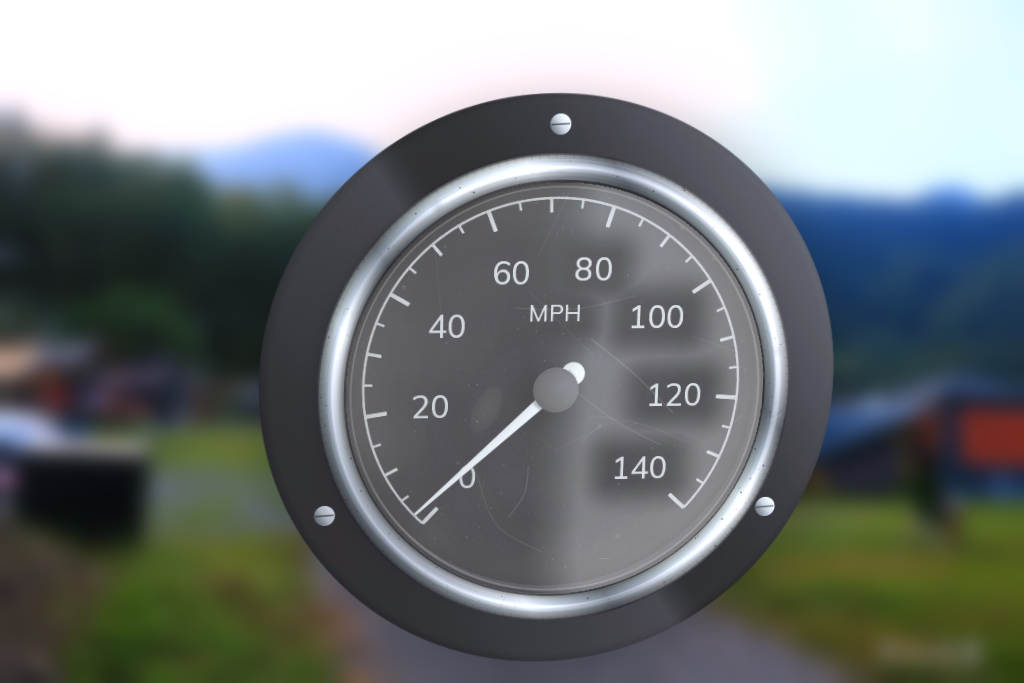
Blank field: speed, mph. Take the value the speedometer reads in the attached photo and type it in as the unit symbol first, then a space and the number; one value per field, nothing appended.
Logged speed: mph 2.5
